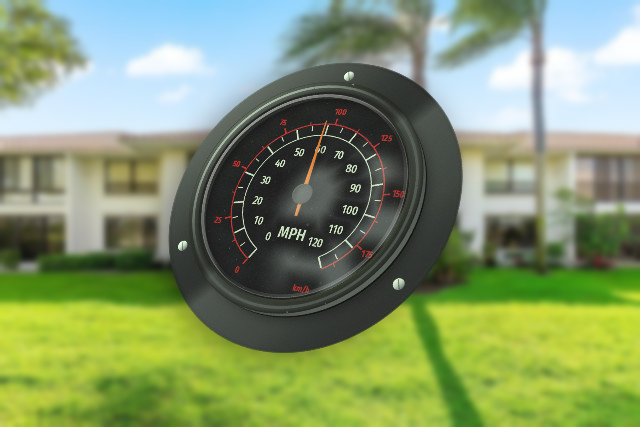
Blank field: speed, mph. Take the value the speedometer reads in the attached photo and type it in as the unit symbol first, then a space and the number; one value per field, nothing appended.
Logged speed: mph 60
